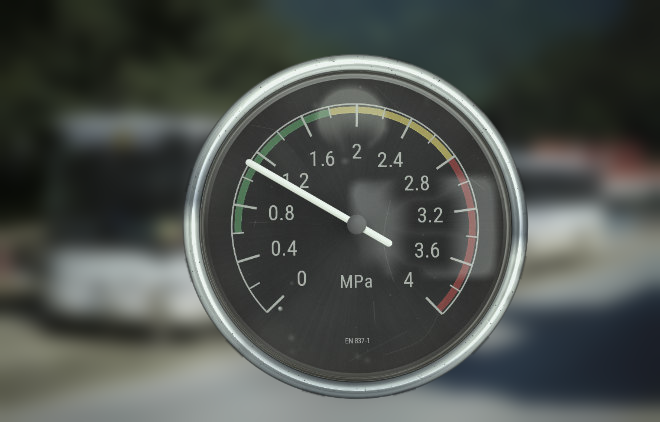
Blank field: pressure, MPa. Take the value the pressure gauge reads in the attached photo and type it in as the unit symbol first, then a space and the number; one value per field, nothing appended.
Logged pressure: MPa 1.1
